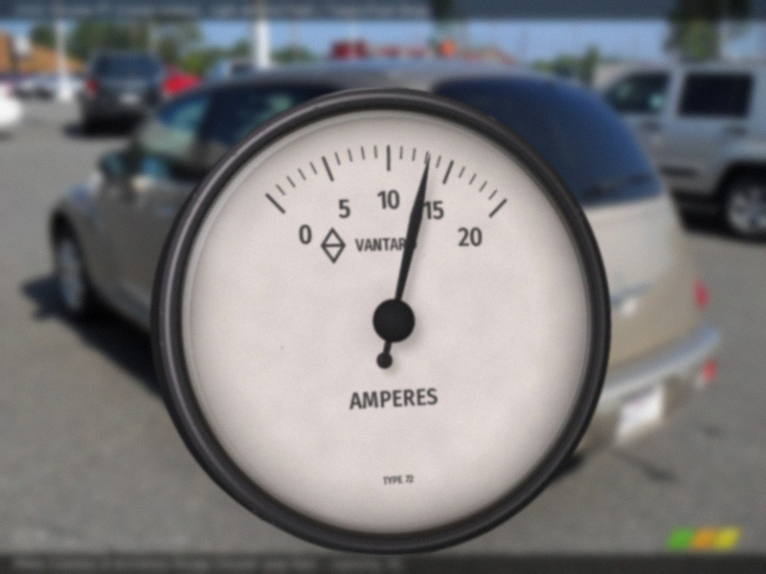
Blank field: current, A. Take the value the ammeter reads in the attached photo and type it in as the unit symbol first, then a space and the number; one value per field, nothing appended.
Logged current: A 13
